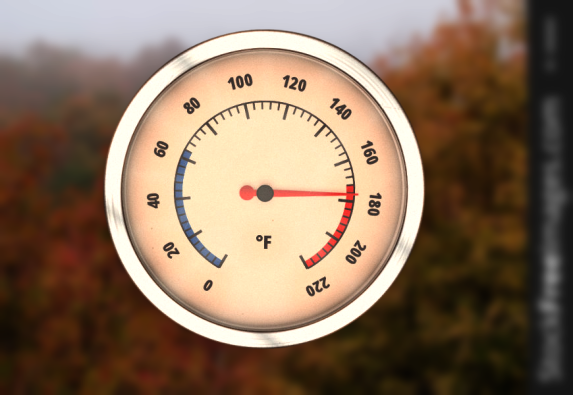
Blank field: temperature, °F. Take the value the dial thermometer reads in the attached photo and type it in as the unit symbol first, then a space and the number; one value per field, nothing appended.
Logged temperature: °F 176
